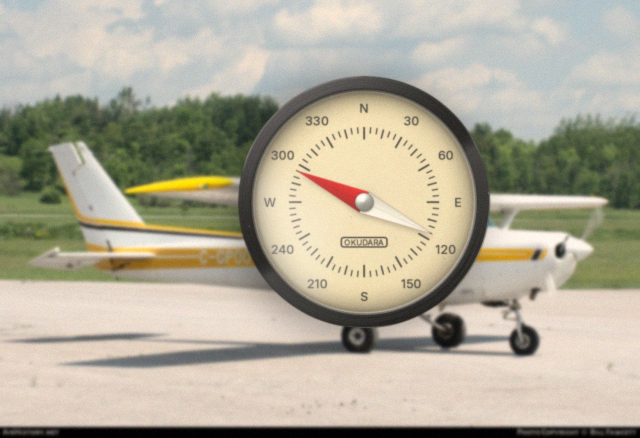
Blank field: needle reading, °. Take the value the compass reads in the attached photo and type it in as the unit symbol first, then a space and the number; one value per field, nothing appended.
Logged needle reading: ° 295
